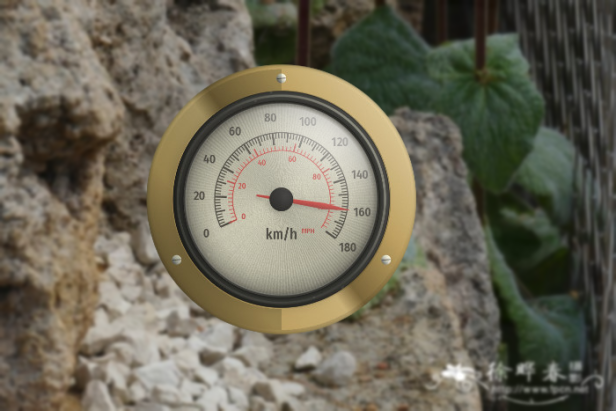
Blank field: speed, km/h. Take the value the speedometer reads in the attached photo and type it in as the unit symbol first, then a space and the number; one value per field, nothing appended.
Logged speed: km/h 160
